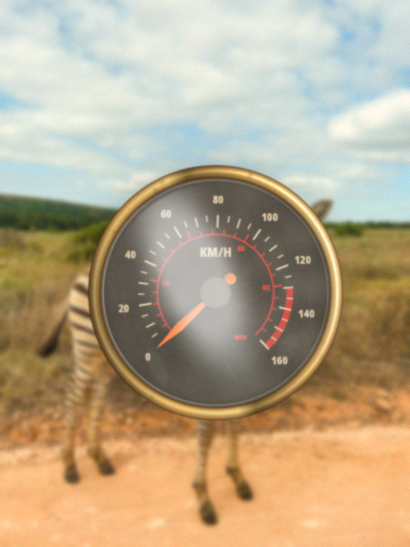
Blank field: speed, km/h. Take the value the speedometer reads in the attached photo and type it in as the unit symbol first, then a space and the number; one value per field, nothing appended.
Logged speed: km/h 0
